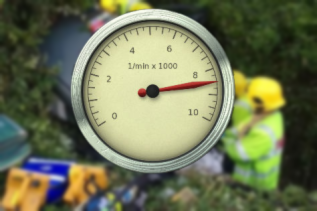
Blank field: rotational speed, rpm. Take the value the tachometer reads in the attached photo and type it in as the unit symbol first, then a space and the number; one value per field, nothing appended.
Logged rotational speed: rpm 8500
